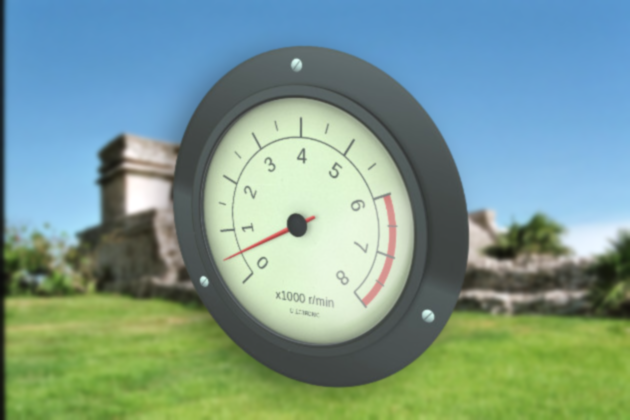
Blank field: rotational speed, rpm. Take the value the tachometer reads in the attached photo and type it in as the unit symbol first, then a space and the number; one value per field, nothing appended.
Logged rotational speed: rpm 500
